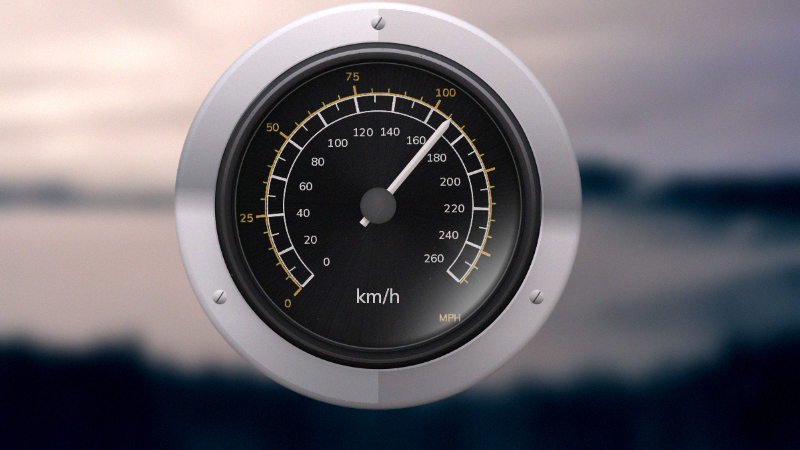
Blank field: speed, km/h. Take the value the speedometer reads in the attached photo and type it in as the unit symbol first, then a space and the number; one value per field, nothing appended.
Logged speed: km/h 170
